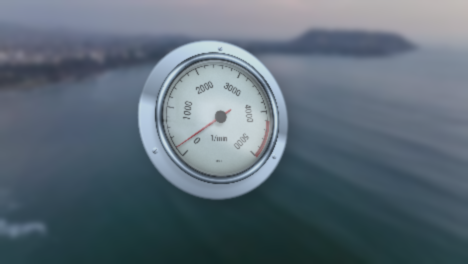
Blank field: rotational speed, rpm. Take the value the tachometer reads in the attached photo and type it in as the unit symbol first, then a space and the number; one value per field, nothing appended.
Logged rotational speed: rpm 200
